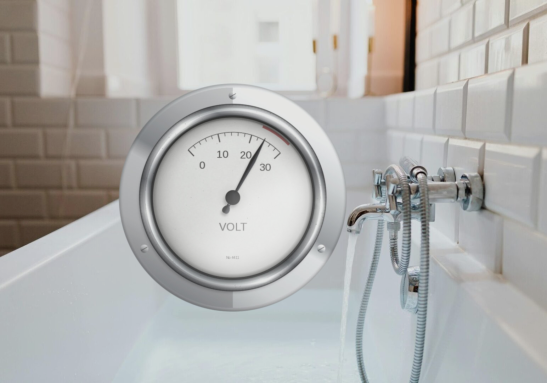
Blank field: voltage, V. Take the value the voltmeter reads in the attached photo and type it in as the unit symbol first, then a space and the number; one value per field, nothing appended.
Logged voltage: V 24
